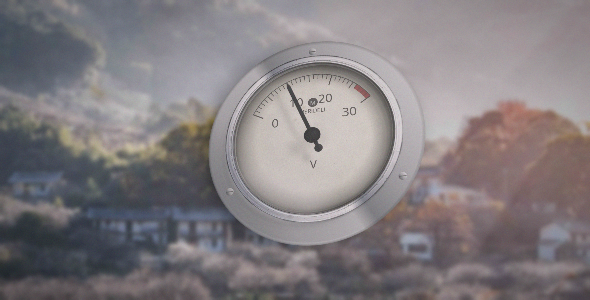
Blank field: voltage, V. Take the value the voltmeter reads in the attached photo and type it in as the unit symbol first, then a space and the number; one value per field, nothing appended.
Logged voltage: V 10
